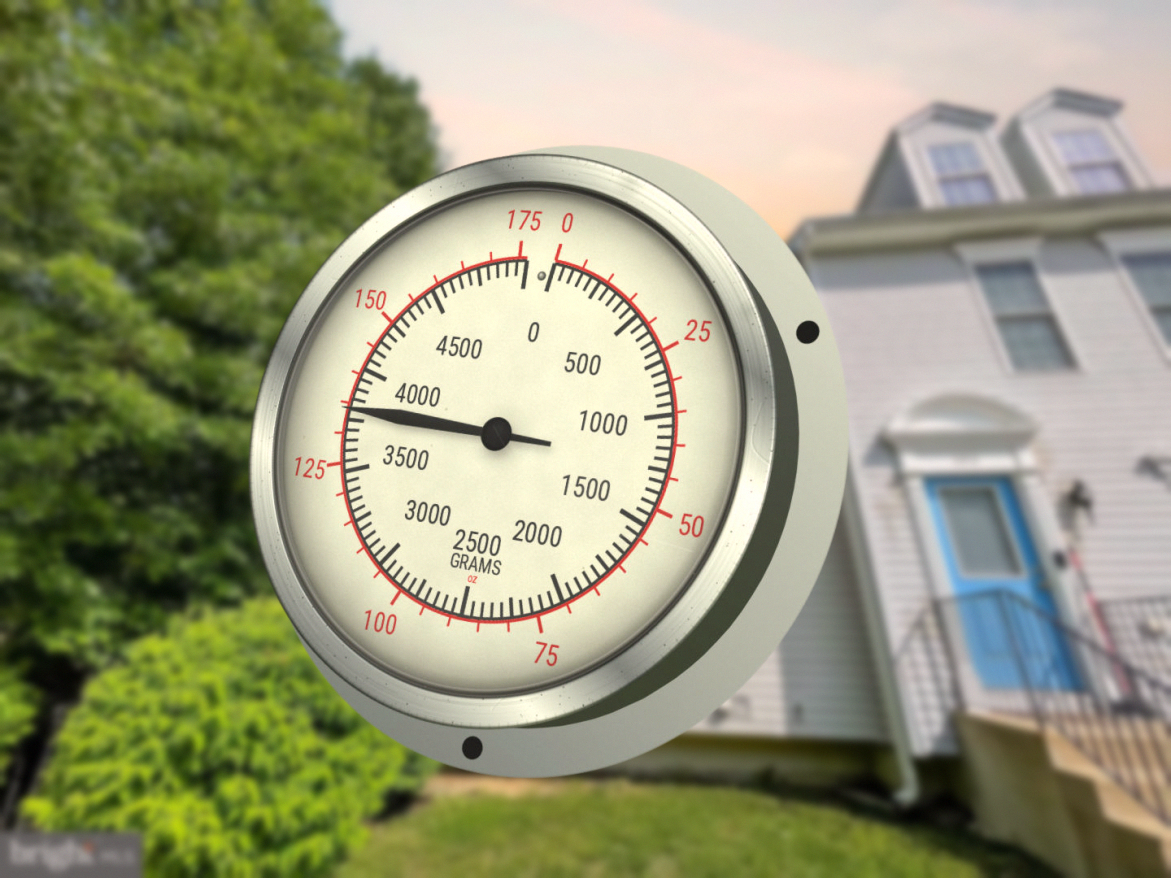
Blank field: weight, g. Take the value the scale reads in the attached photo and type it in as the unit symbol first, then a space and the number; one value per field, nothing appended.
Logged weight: g 3800
